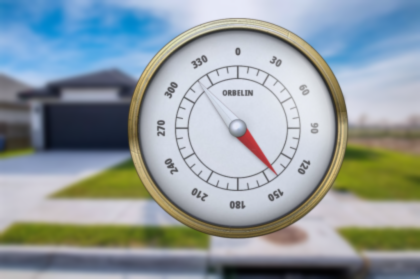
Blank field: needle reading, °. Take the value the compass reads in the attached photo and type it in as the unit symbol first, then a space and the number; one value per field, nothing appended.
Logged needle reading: ° 140
